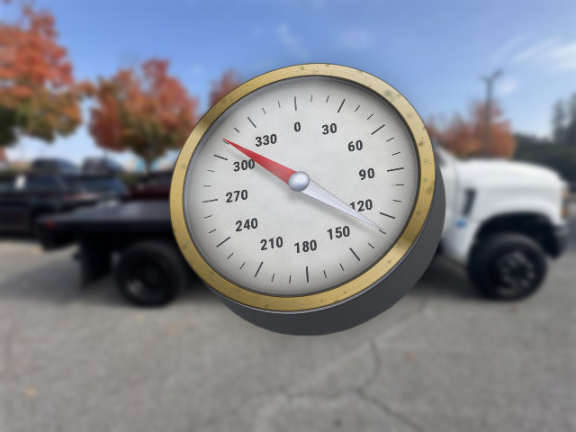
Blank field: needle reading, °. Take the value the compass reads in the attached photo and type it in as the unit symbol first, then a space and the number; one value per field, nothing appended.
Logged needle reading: ° 310
